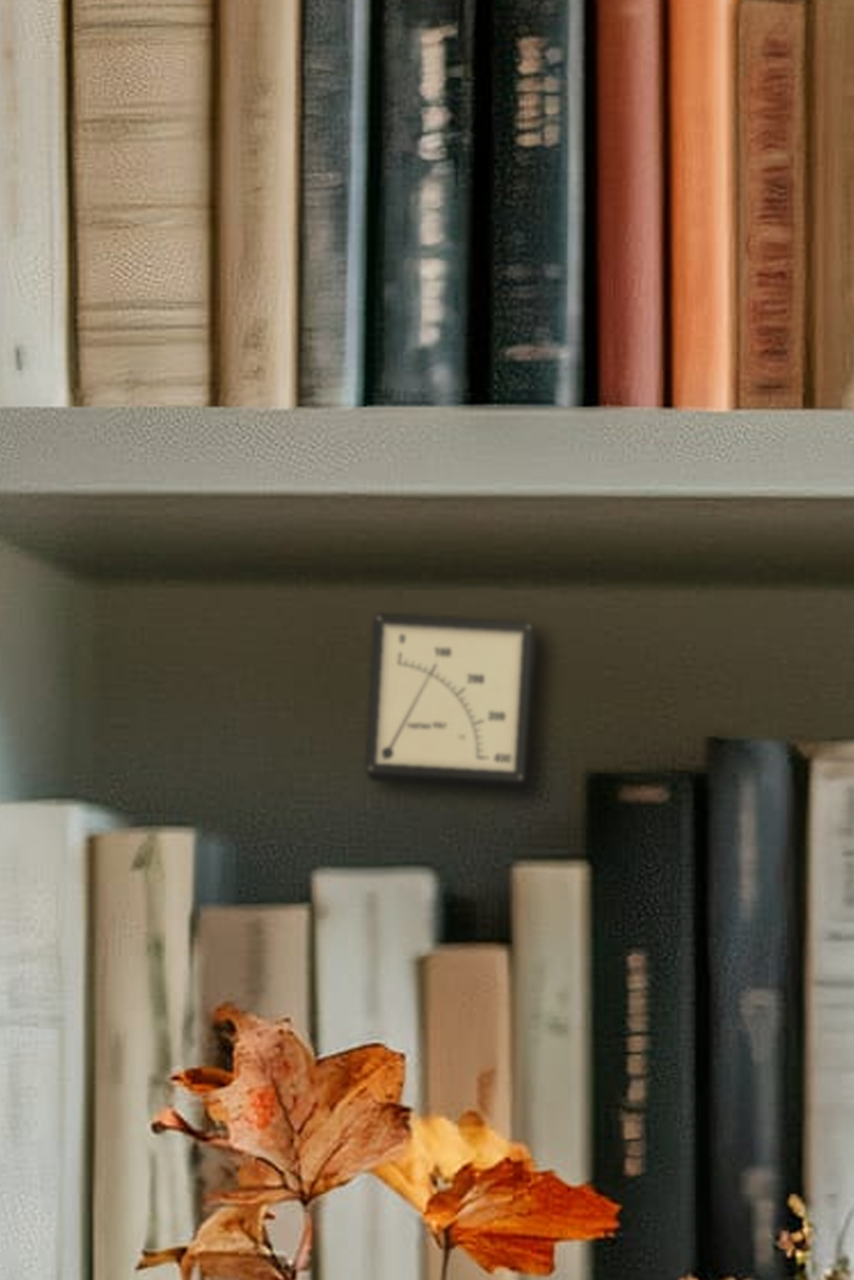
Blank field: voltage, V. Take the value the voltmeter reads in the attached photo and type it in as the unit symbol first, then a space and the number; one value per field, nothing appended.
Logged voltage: V 100
